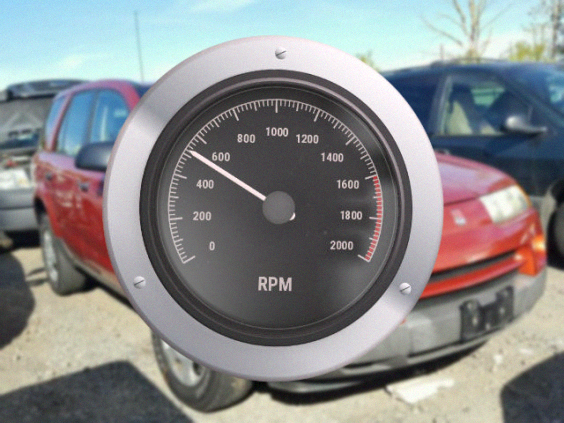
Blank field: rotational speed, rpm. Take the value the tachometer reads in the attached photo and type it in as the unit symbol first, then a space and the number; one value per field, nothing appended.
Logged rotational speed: rpm 520
